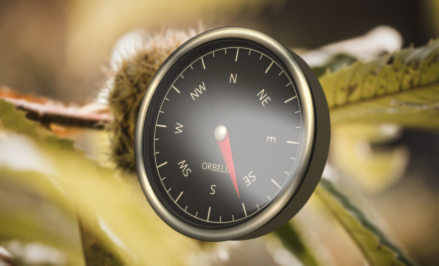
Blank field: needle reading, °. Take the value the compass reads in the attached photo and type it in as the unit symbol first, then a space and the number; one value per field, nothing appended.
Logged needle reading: ° 150
